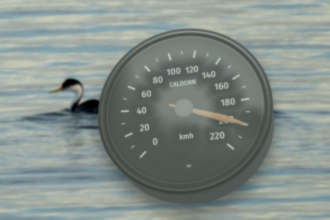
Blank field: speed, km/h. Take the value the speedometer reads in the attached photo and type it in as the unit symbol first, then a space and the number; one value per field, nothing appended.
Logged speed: km/h 200
